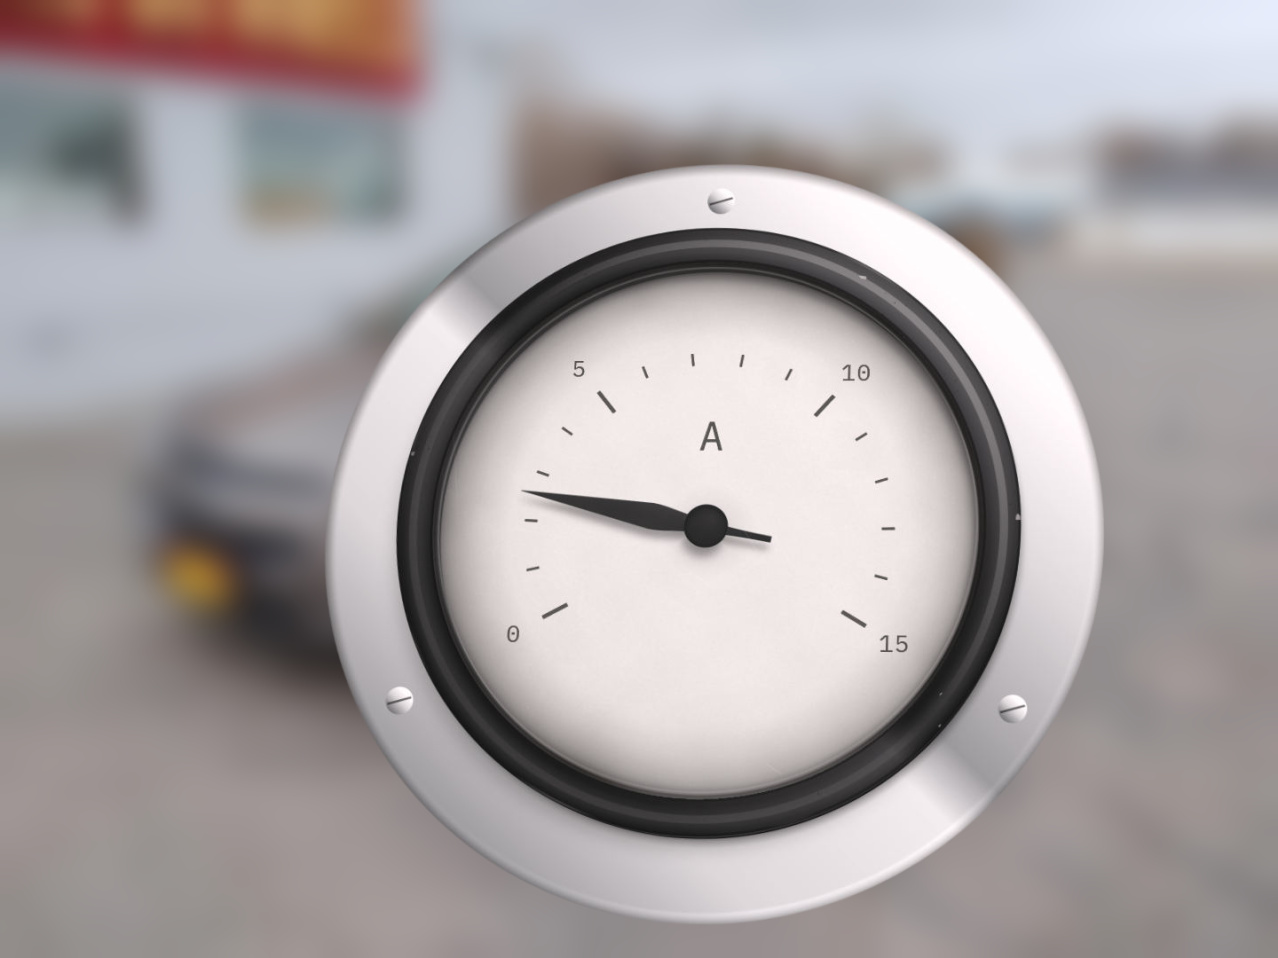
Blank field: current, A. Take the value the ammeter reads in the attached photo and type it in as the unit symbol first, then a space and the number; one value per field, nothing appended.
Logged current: A 2.5
